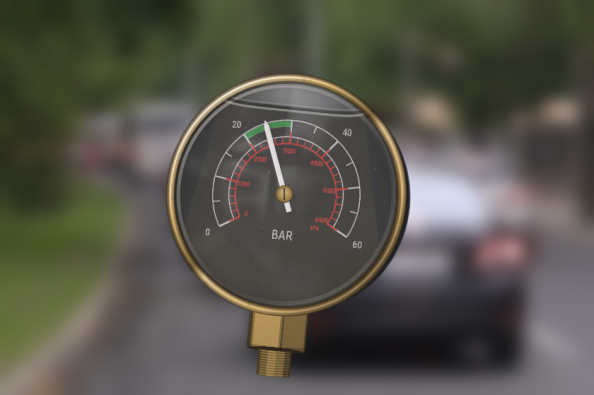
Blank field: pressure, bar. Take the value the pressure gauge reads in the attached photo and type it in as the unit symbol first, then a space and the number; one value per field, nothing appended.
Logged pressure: bar 25
